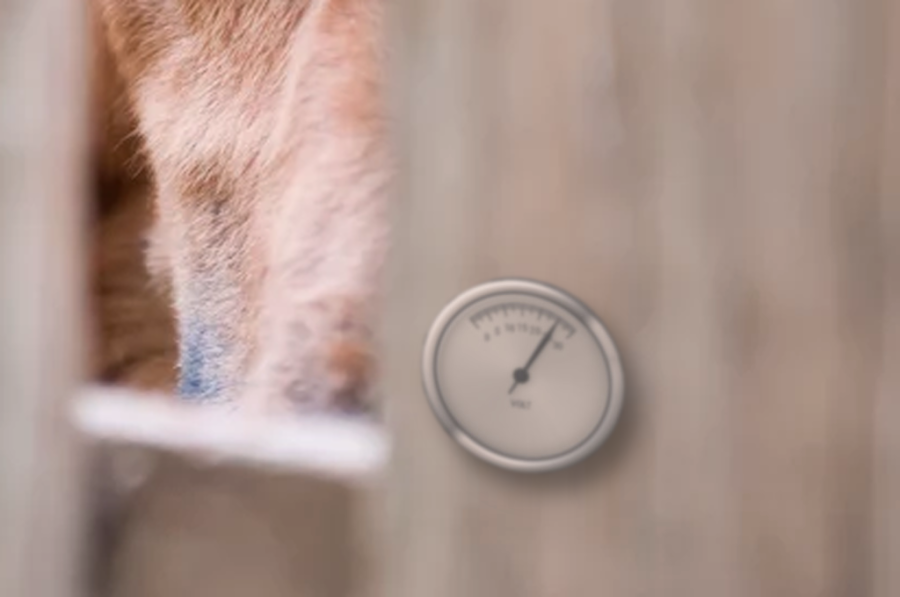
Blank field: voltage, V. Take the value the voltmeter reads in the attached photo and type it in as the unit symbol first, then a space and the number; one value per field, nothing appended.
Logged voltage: V 25
